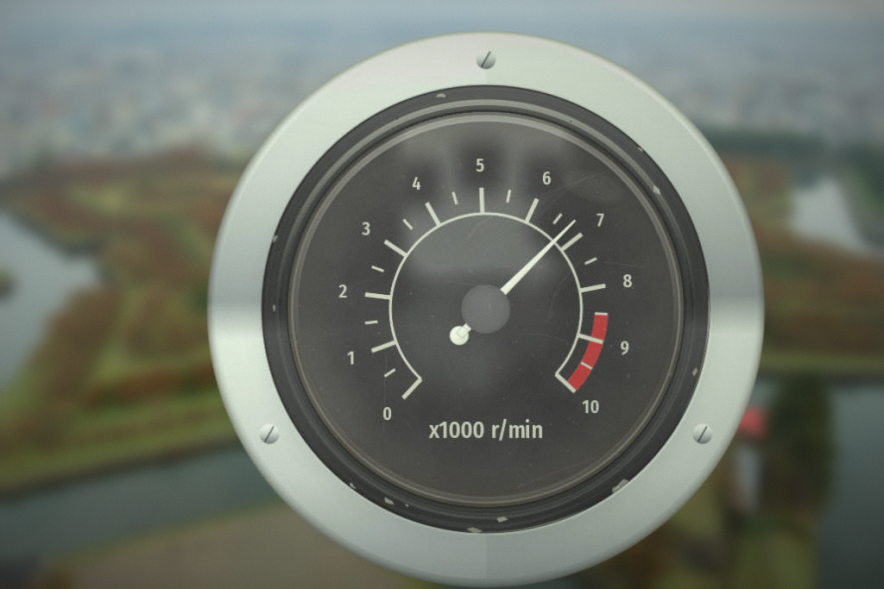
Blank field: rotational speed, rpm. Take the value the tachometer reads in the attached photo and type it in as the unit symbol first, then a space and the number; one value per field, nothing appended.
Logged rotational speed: rpm 6750
